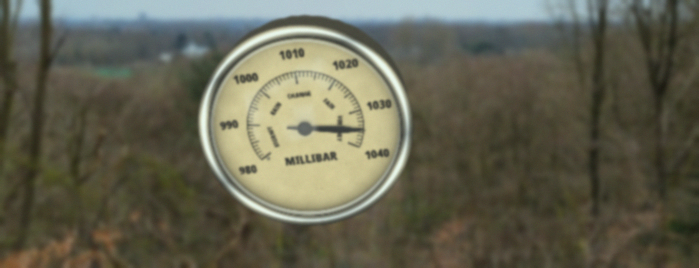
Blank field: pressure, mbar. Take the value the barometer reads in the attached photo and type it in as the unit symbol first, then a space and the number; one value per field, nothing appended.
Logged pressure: mbar 1035
